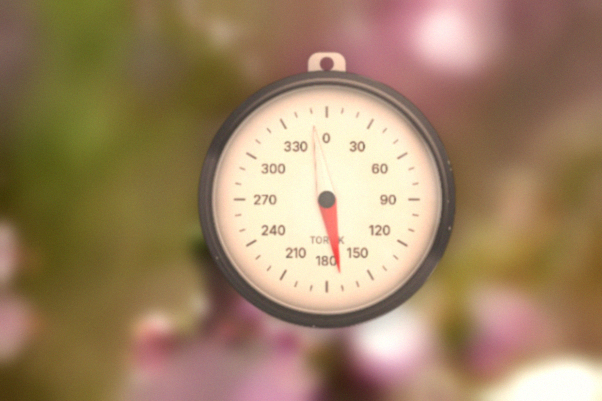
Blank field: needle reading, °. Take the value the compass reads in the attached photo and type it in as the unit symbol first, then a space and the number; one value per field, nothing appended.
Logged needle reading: ° 170
